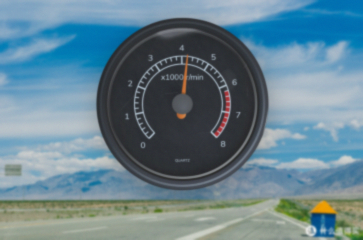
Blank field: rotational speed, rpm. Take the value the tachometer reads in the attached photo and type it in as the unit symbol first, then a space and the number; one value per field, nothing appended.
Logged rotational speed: rpm 4200
